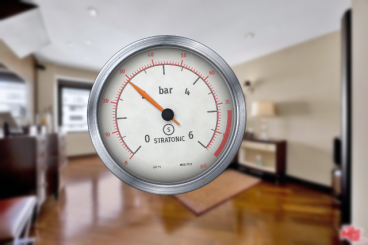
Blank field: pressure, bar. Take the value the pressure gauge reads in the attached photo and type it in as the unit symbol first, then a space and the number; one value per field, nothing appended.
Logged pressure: bar 2
